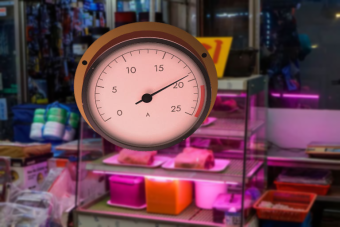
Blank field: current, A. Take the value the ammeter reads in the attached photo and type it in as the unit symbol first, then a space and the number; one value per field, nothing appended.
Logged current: A 19
